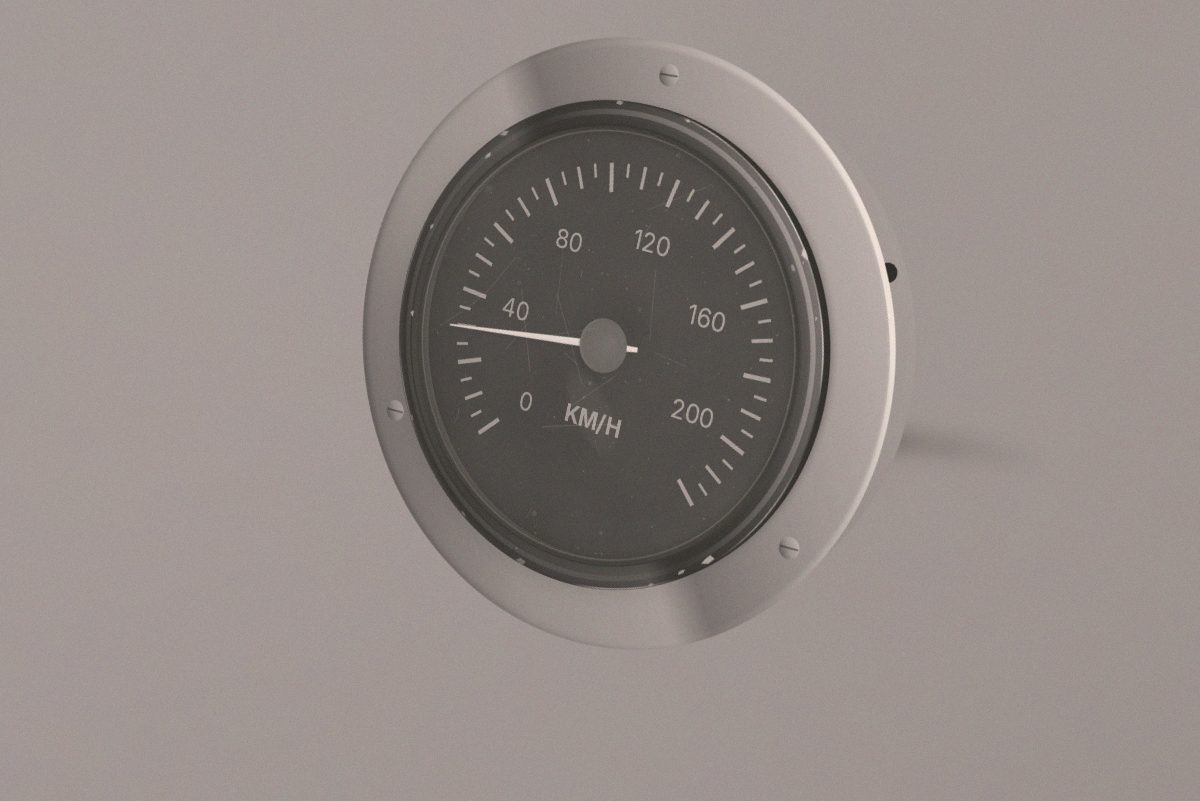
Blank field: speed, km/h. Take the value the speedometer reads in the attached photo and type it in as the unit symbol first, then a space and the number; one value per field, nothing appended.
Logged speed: km/h 30
